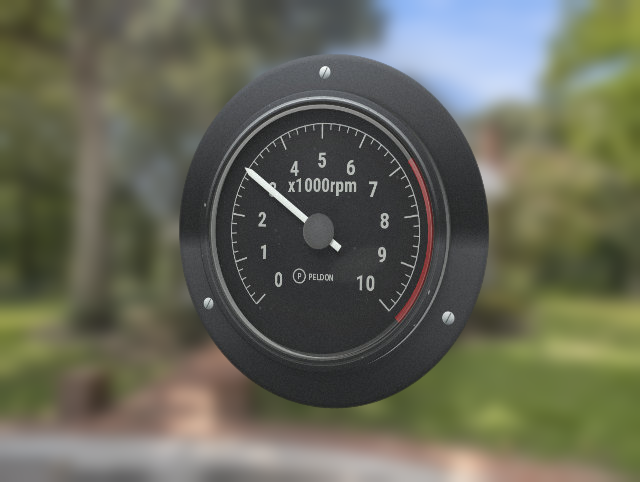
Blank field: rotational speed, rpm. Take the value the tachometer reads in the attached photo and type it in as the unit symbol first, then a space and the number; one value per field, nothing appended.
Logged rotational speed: rpm 3000
